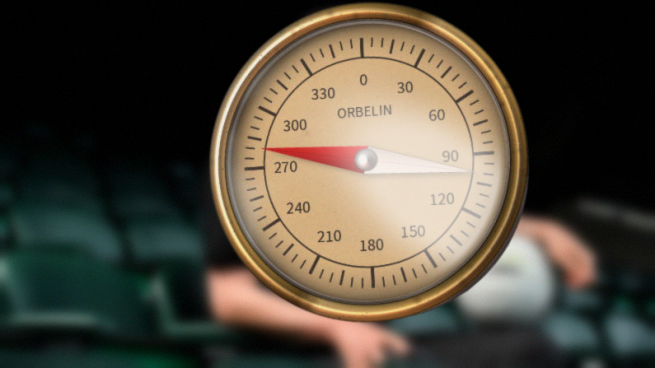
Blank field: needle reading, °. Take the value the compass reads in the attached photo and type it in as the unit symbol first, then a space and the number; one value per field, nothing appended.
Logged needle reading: ° 280
